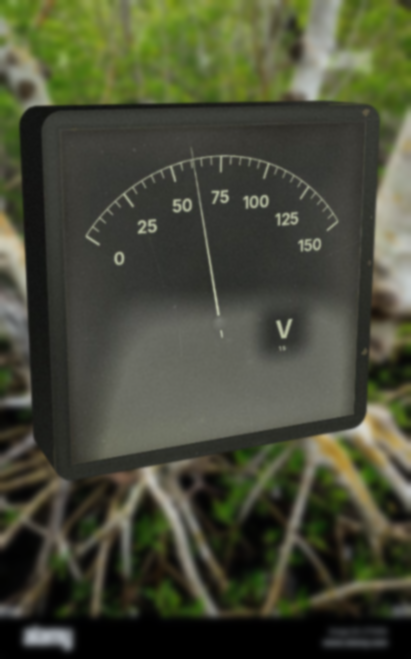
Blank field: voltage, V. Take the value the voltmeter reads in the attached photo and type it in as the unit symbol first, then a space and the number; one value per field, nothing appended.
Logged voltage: V 60
